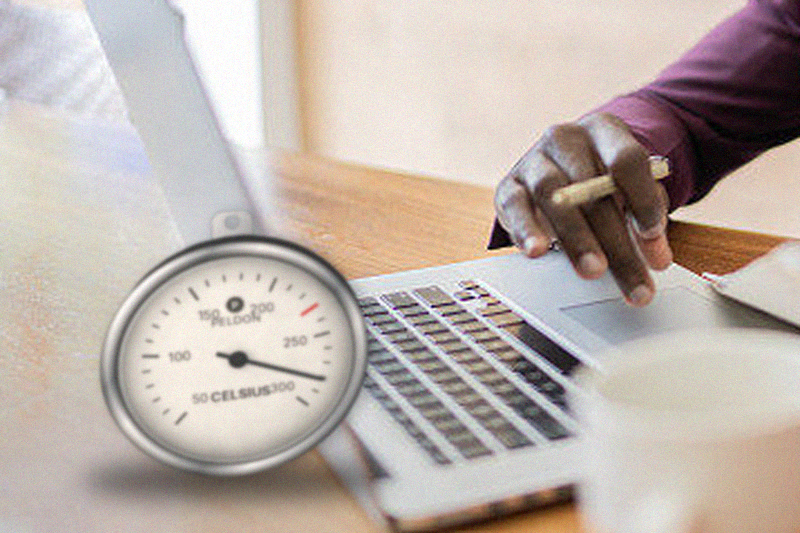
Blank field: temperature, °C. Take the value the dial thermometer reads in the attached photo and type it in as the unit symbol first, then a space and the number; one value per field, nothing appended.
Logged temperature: °C 280
